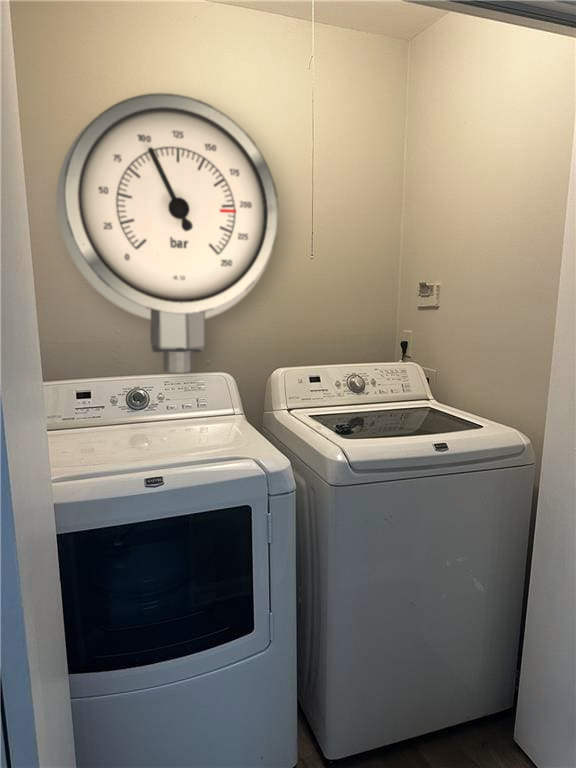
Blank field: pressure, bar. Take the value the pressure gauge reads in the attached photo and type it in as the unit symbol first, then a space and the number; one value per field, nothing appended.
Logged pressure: bar 100
